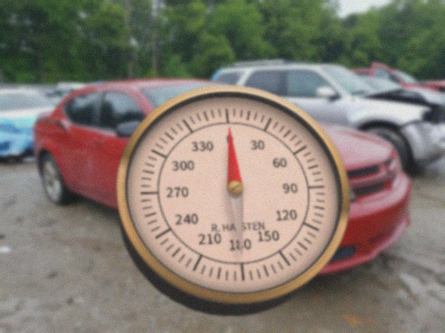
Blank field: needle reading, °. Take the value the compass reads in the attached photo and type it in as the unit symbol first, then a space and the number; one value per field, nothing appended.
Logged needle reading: ° 0
